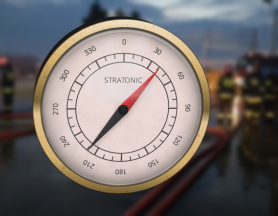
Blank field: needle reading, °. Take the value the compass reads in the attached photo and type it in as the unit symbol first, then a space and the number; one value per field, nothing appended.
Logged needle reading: ° 40
